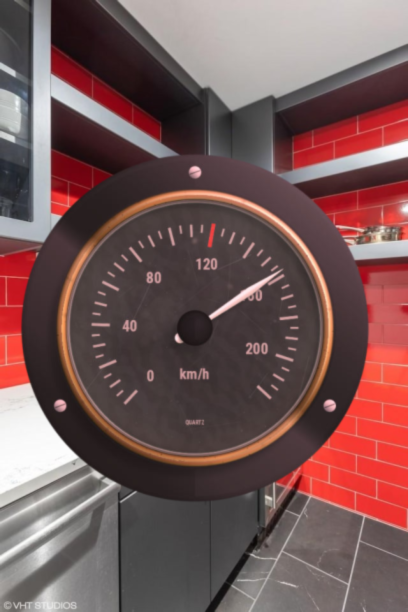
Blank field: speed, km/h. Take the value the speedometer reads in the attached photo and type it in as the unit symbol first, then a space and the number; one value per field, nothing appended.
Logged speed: km/h 157.5
